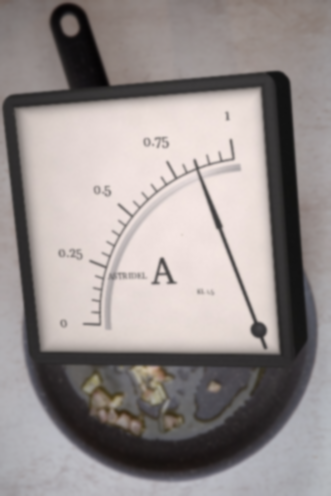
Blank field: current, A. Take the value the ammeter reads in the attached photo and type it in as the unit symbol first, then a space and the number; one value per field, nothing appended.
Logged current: A 0.85
